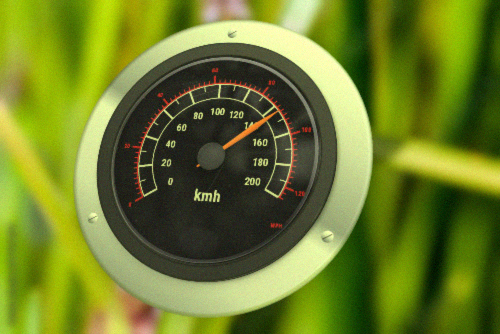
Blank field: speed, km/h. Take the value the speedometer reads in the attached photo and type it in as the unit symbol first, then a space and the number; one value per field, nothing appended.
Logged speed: km/h 145
